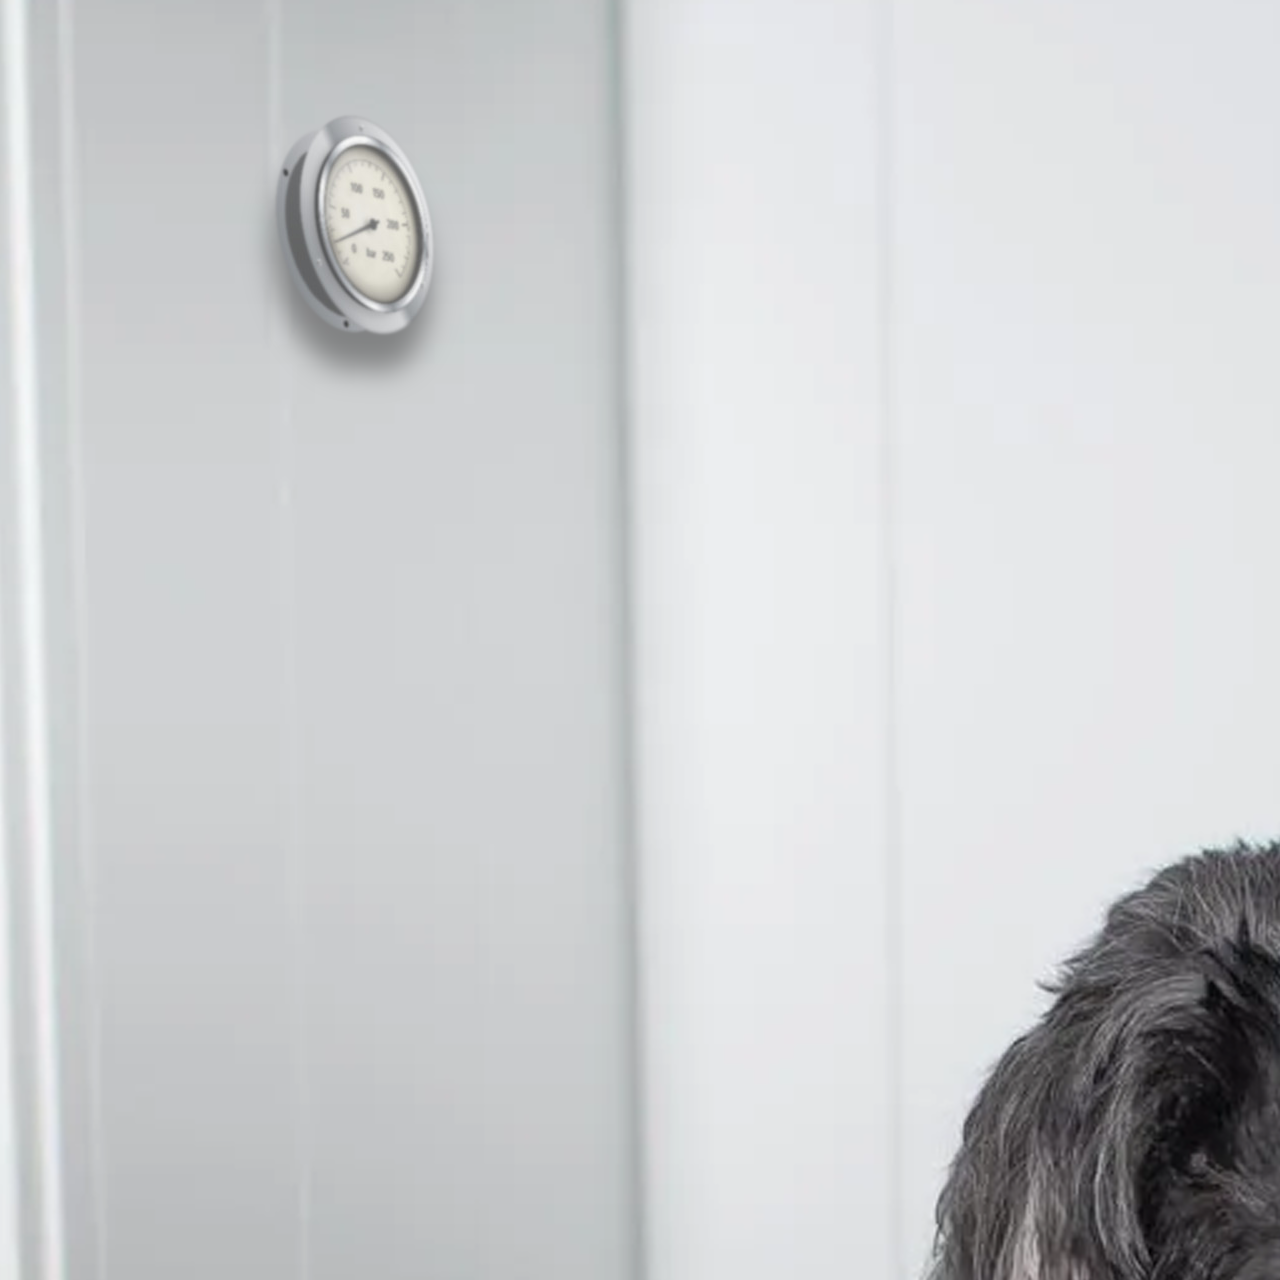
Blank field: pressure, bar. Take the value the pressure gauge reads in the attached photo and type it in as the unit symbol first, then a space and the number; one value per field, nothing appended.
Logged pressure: bar 20
